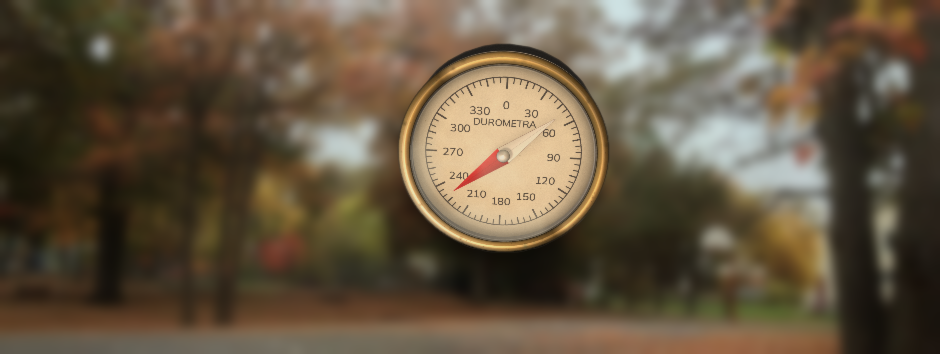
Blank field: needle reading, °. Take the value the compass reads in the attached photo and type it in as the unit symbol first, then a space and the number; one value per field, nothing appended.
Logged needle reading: ° 230
